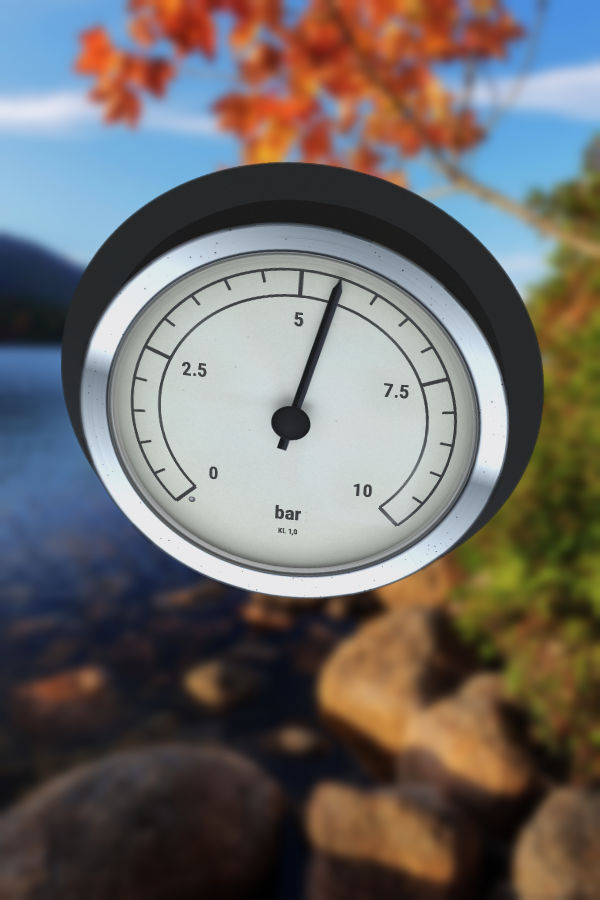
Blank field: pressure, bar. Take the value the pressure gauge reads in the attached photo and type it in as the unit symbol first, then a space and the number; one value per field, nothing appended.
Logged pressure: bar 5.5
